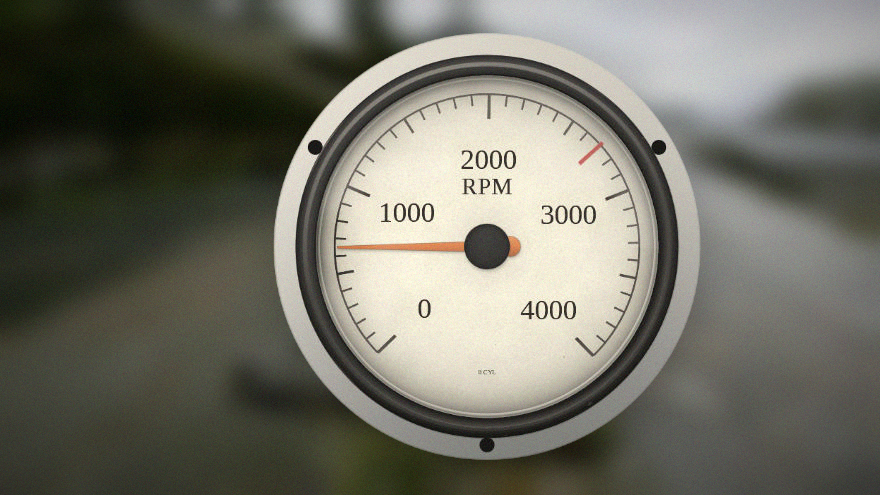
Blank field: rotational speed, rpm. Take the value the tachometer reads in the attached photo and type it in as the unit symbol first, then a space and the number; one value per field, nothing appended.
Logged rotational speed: rpm 650
